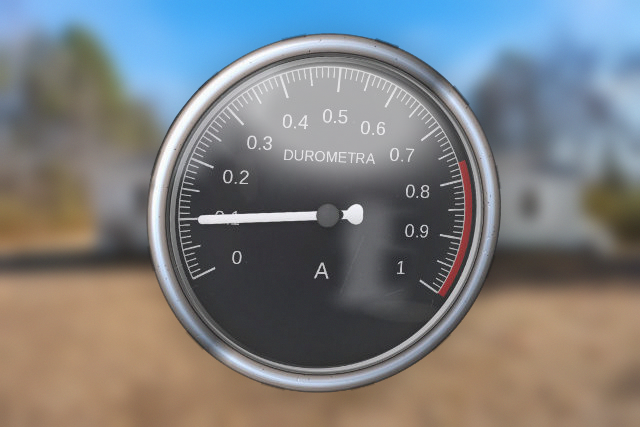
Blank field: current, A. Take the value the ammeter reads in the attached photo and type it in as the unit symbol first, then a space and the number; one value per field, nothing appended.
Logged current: A 0.1
